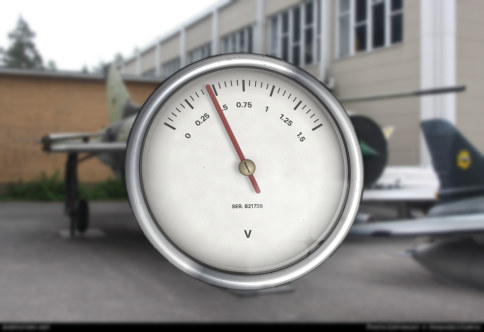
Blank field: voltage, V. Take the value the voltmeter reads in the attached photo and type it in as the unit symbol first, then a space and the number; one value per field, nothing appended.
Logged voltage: V 0.45
